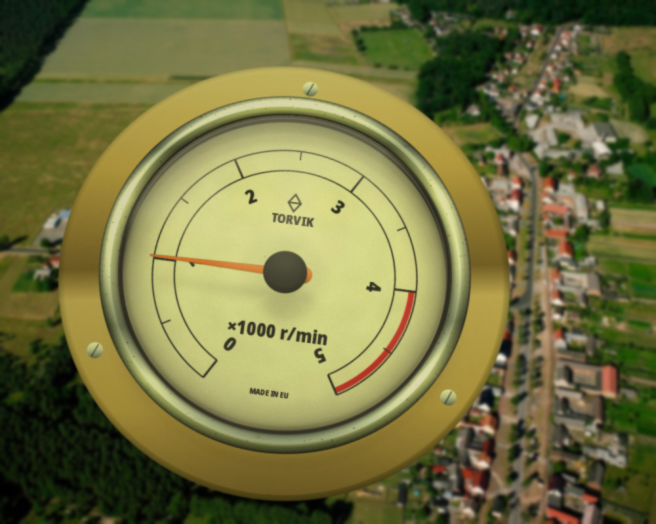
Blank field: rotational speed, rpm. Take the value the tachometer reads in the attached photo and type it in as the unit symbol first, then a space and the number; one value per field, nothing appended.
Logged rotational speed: rpm 1000
